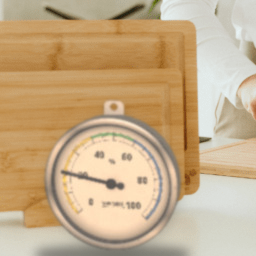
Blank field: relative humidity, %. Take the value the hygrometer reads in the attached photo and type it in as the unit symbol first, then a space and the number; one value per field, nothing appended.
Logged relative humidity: % 20
